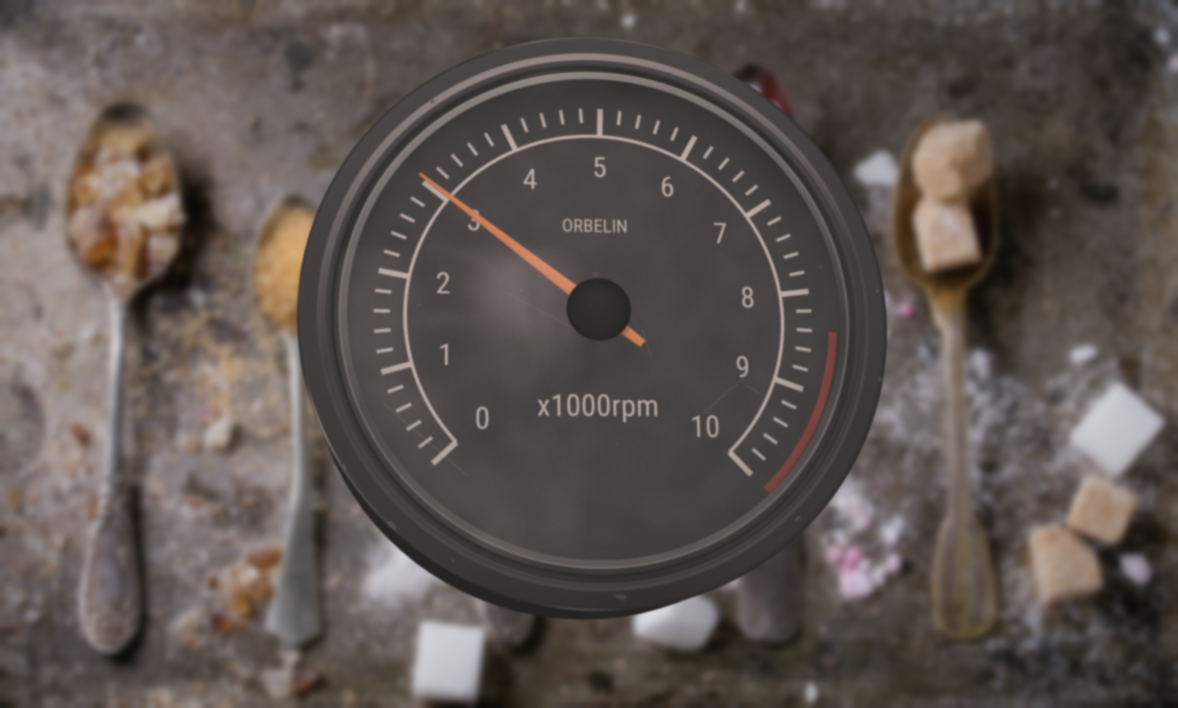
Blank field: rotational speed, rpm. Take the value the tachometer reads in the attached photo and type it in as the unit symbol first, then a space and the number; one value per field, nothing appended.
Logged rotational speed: rpm 3000
